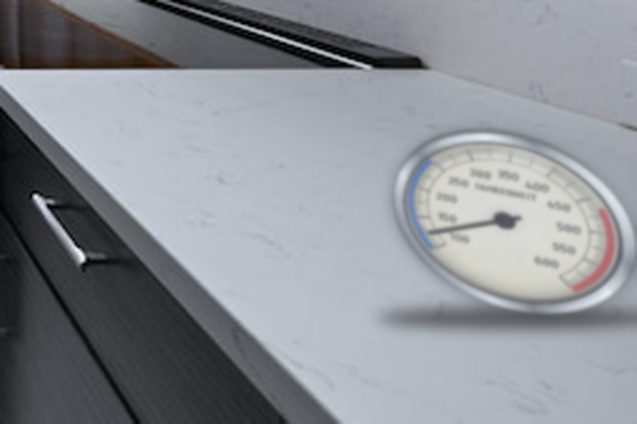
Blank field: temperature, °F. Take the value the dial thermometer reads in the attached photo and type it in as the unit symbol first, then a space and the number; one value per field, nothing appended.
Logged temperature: °F 125
